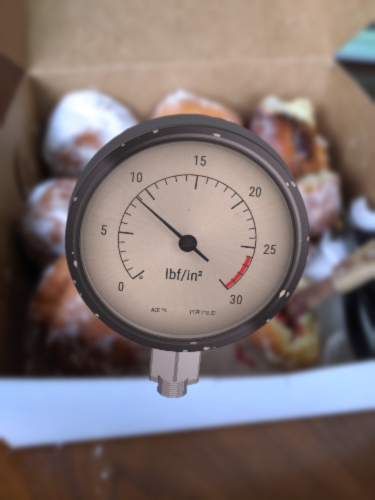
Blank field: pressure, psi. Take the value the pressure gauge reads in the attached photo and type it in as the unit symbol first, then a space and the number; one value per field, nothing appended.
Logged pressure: psi 9
